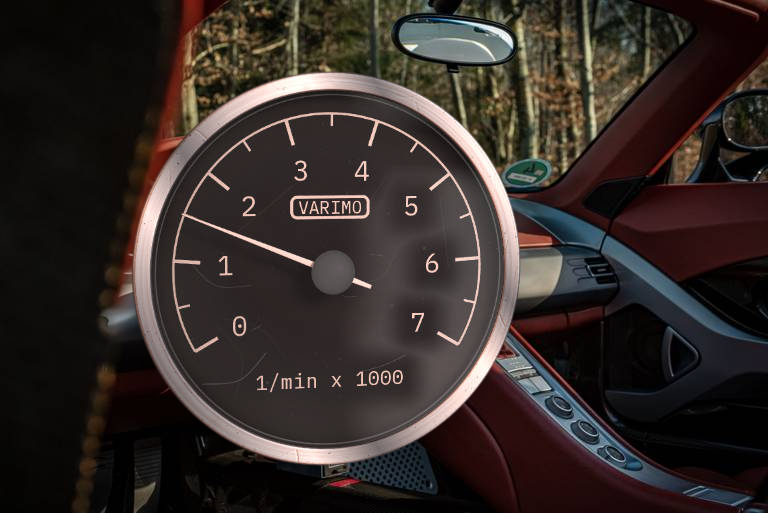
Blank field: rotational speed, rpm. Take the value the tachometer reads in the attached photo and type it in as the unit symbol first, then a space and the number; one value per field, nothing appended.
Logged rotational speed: rpm 1500
